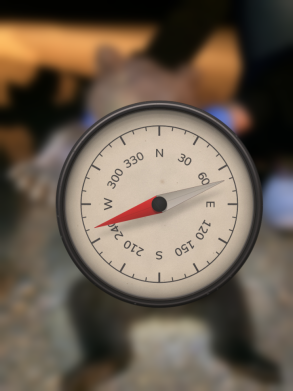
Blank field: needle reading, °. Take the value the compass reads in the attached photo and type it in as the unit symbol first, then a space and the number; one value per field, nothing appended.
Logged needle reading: ° 250
